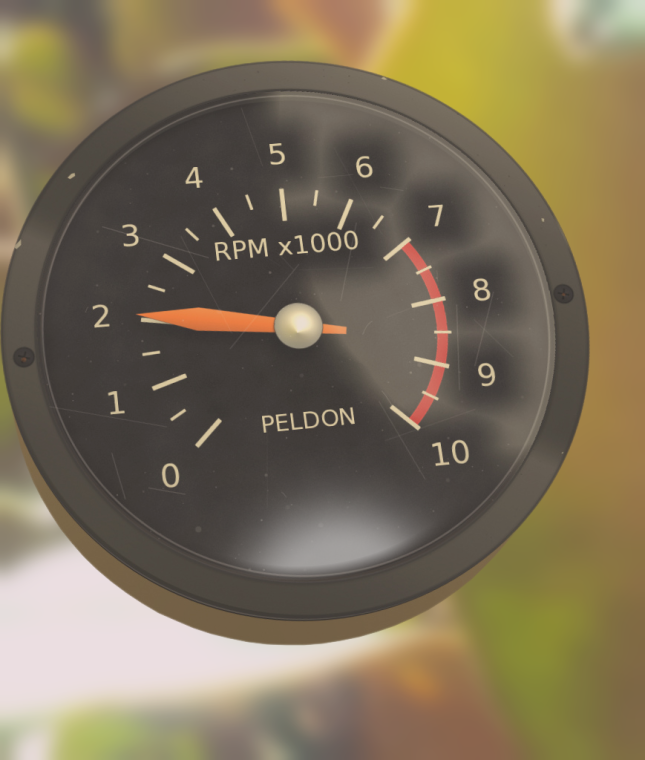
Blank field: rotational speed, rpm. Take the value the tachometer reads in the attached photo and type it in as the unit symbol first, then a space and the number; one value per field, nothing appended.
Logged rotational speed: rpm 2000
